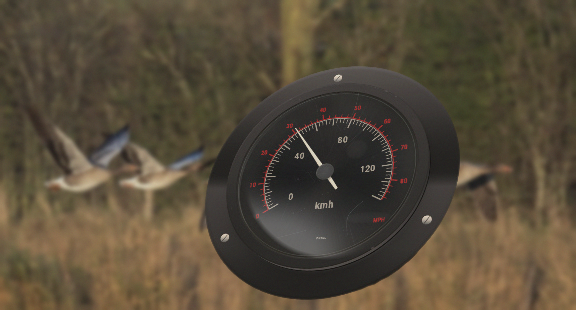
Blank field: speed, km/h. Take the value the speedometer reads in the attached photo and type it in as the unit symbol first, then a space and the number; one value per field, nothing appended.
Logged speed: km/h 50
